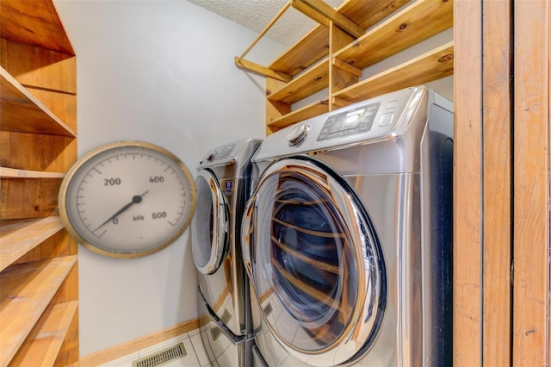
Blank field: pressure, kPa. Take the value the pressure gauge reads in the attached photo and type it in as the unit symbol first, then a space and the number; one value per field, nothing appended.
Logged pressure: kPa 20
